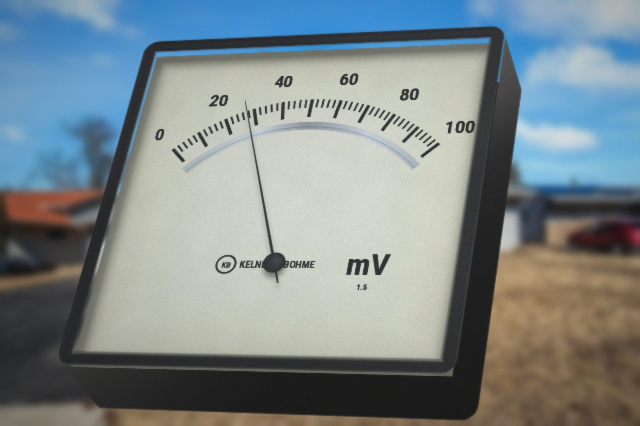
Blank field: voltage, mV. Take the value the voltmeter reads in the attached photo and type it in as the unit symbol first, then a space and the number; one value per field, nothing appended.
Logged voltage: mV 28
